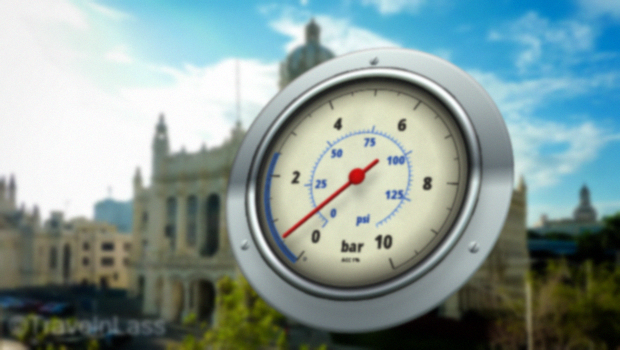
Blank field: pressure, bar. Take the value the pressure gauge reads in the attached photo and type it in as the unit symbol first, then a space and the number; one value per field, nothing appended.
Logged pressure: bar 0.5
